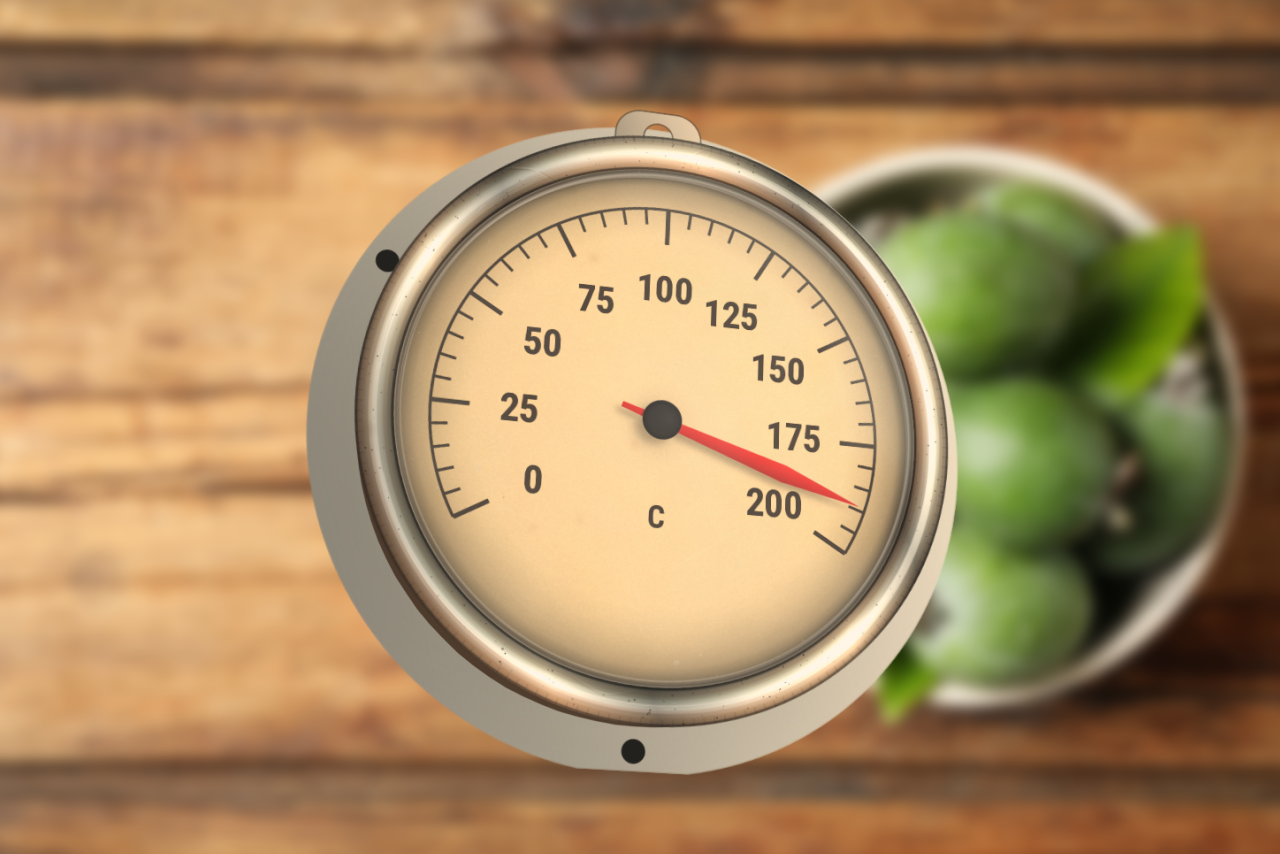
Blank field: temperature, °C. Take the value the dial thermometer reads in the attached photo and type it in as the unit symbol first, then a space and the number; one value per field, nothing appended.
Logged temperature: °C 190
